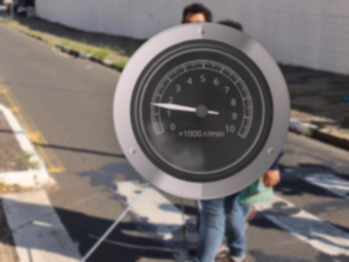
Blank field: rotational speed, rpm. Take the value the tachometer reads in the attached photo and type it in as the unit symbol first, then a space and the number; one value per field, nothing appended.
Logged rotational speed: rpm 1500
